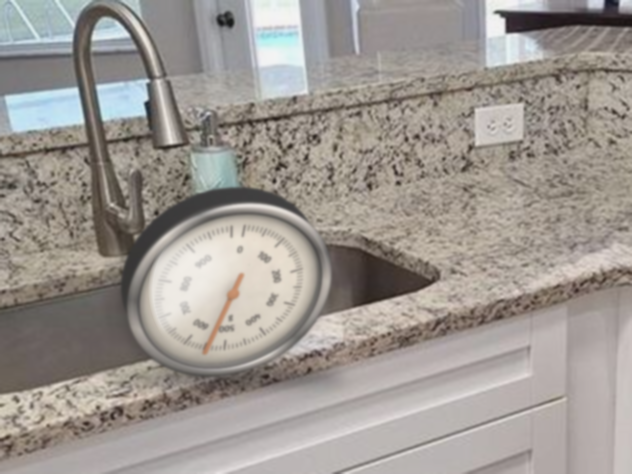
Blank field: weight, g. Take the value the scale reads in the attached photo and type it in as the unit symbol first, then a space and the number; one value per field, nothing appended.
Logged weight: g 550
